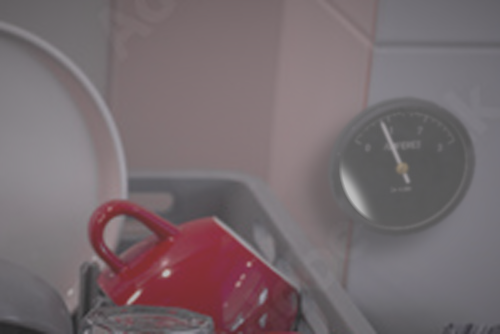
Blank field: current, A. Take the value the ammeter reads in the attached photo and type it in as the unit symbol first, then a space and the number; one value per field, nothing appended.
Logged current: A 0.8
